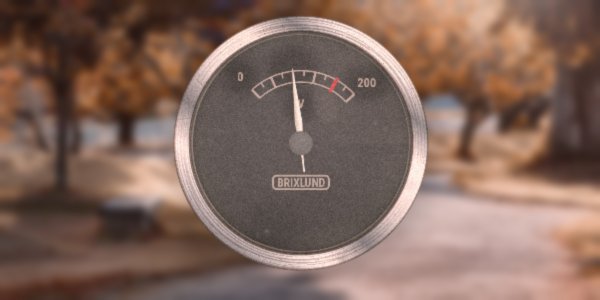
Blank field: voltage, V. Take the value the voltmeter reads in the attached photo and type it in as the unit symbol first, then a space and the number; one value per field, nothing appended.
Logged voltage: V 80
